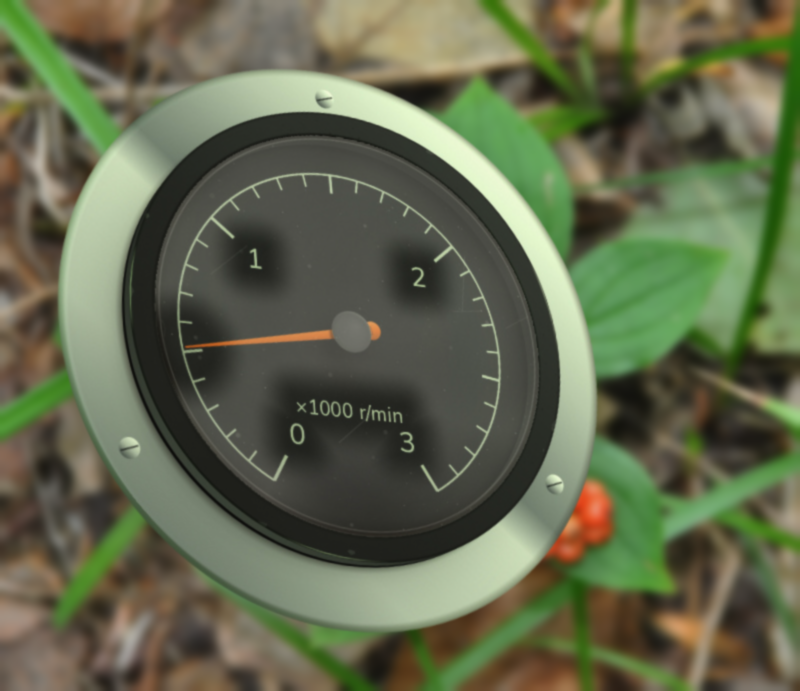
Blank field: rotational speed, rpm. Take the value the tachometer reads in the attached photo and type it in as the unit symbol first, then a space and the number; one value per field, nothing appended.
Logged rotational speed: rpm 500
